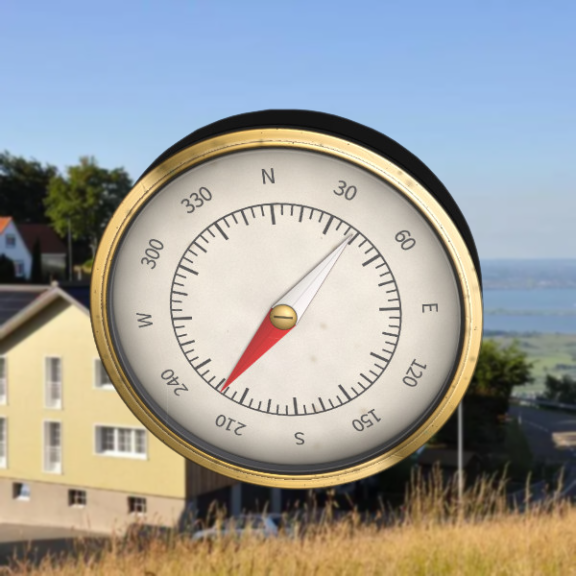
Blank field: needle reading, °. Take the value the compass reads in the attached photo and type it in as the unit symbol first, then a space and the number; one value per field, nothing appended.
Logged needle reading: ° 222.5
